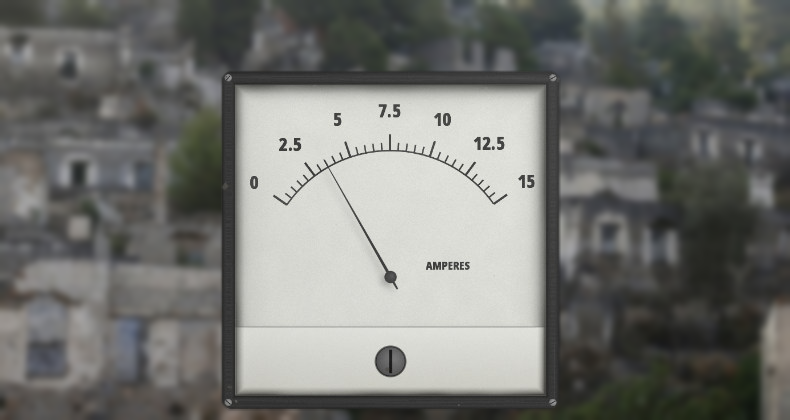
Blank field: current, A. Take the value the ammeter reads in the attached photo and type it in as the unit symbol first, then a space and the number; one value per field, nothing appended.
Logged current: A 3.5
